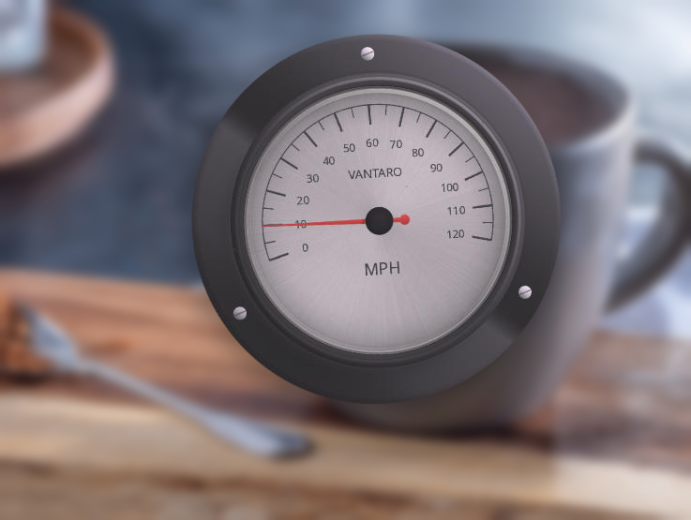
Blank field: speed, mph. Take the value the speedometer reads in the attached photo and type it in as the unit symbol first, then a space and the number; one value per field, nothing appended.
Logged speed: mph 10
